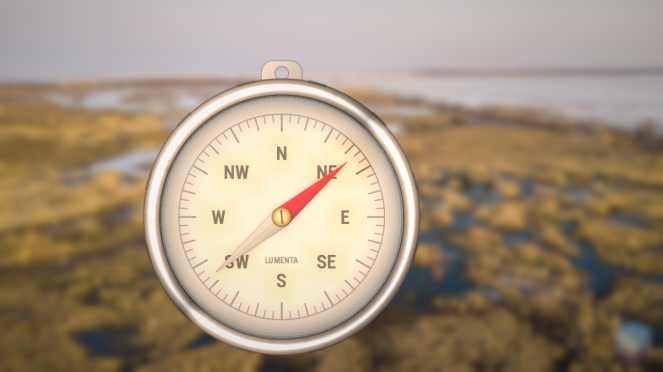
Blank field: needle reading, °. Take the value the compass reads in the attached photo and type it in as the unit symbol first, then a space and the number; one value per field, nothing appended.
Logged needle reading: ° 50
